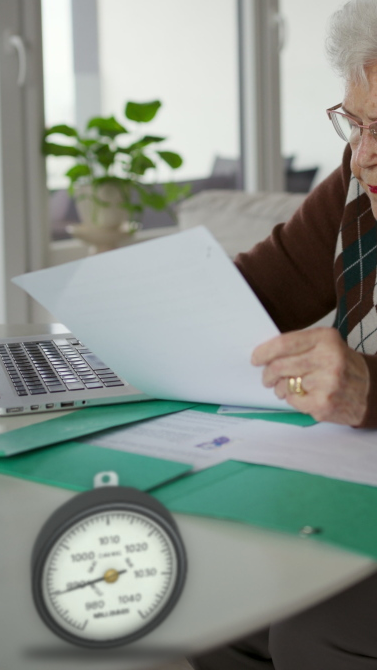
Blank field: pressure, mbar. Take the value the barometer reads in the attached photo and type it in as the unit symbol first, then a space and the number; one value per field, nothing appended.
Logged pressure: mbar 990
